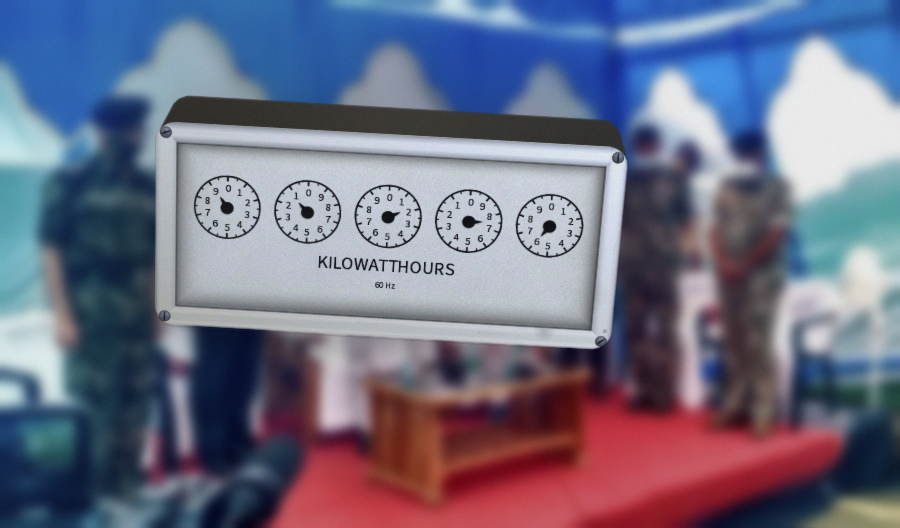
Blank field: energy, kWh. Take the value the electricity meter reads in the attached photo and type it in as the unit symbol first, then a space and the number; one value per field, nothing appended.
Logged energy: kWh 91176
